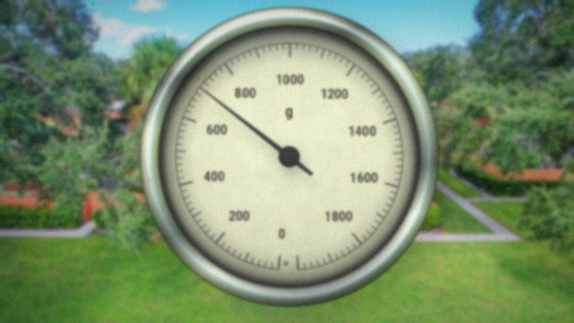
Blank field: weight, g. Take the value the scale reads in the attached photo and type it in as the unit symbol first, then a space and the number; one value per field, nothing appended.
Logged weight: g 700
